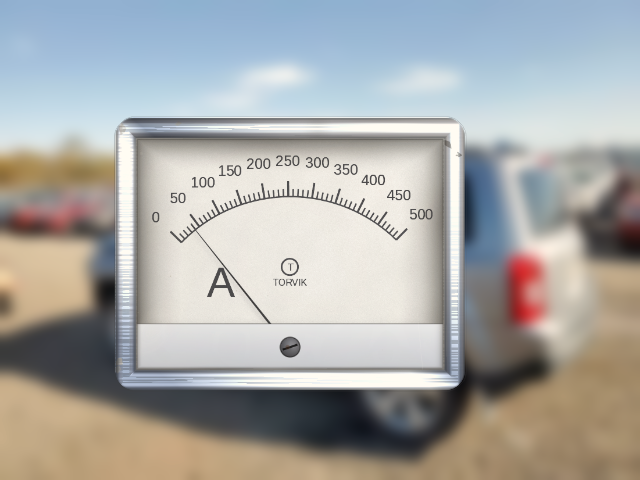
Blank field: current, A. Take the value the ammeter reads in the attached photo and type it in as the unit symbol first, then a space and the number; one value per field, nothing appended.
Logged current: A 40
